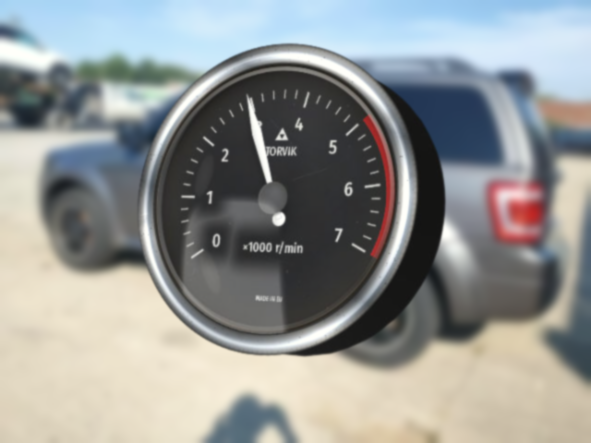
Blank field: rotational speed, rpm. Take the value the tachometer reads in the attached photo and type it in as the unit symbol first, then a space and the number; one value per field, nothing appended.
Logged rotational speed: rpm 3000
